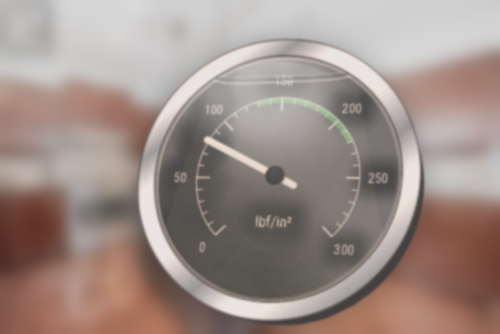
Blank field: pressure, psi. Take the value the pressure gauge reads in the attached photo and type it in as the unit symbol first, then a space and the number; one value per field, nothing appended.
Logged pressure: psi 80
